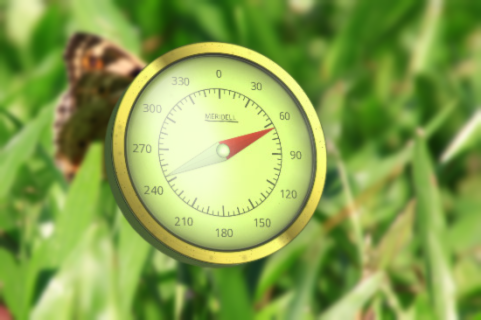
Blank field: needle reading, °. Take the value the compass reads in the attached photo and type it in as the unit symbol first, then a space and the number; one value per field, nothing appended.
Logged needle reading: ° 65
